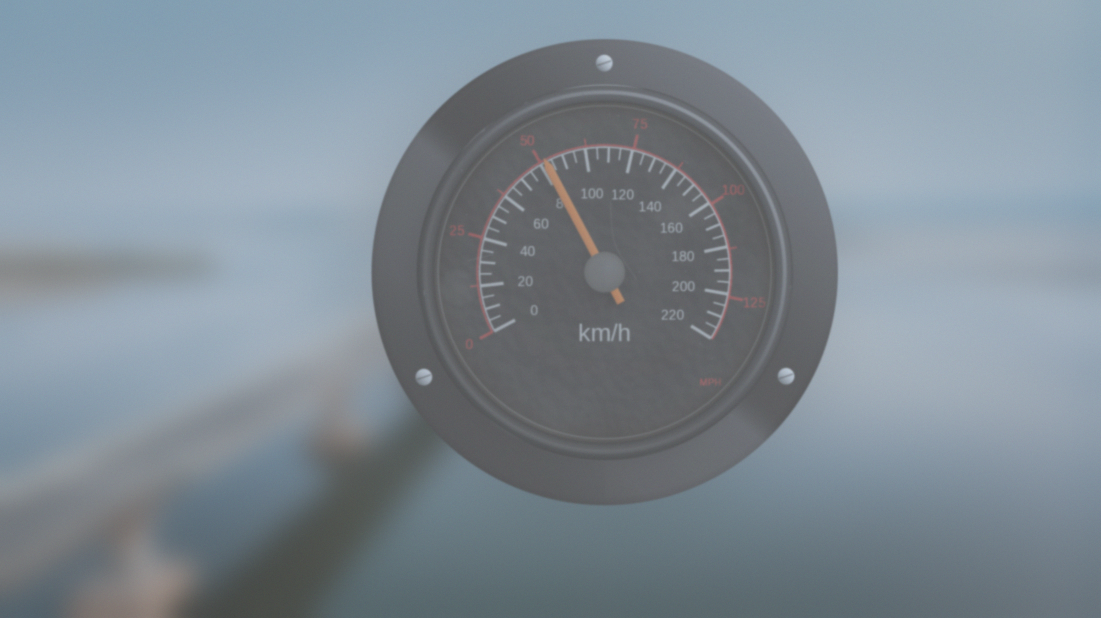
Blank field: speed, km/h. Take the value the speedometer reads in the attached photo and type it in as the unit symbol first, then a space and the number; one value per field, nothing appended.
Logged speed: km/h 82.5
